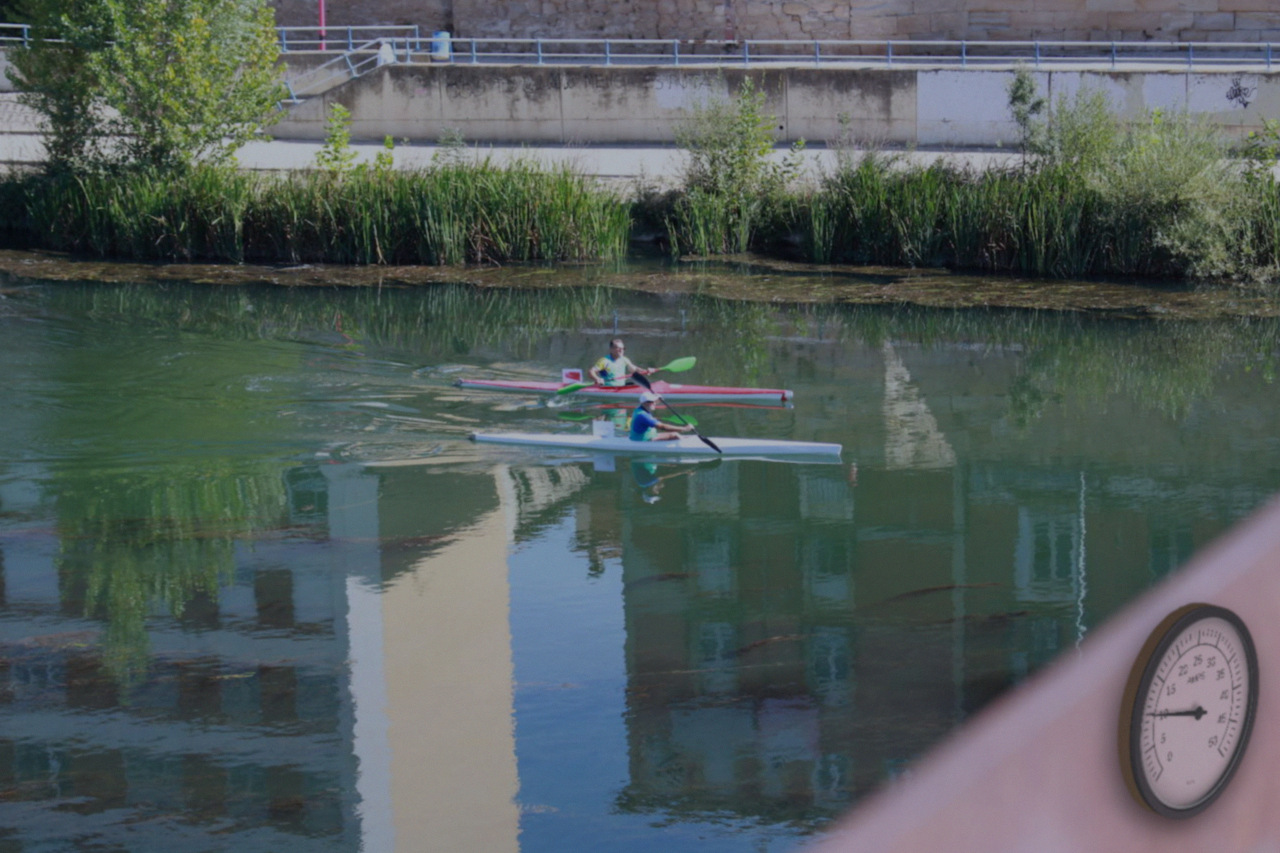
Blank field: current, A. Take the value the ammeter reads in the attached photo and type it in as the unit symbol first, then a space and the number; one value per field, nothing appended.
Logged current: A 10
